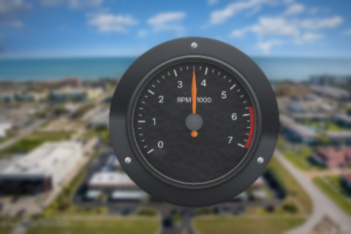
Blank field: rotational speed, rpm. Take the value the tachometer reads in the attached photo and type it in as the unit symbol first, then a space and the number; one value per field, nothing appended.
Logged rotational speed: rpm 3600
